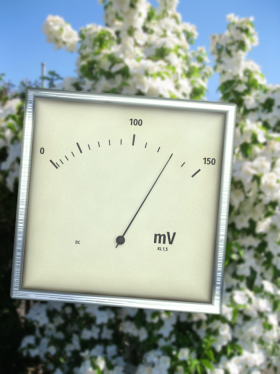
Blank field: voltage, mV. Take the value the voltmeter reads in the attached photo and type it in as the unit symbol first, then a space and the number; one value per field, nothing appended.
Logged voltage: mV 130
